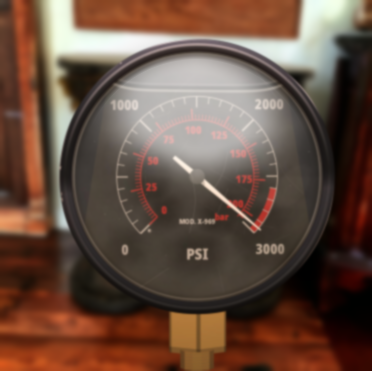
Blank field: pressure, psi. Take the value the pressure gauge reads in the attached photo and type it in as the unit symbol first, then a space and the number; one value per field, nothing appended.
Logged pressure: psi 2950
